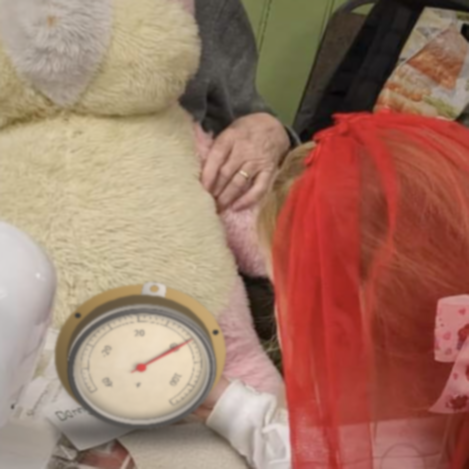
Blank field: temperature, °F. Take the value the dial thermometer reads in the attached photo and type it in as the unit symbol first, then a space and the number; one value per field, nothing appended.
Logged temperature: °F 60
